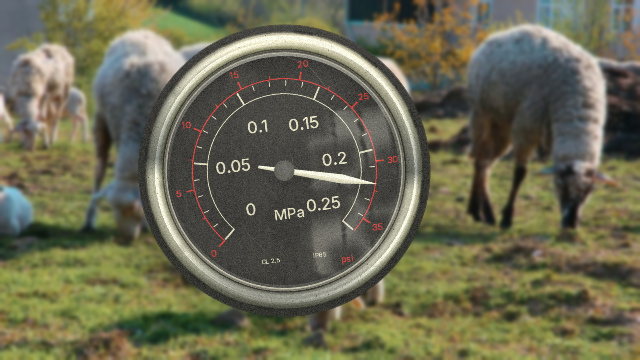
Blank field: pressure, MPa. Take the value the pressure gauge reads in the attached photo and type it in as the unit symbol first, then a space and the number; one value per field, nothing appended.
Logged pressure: MPa 0.22
